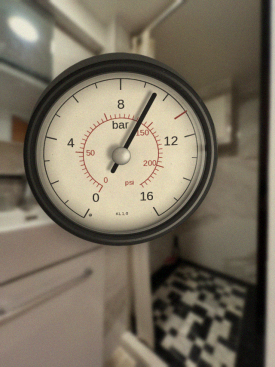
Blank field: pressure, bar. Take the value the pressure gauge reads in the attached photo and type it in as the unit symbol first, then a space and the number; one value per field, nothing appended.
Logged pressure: bar 9.5
